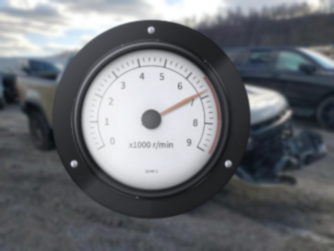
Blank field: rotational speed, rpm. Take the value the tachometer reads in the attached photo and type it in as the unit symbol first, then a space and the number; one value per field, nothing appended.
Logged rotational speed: rpm 6800
